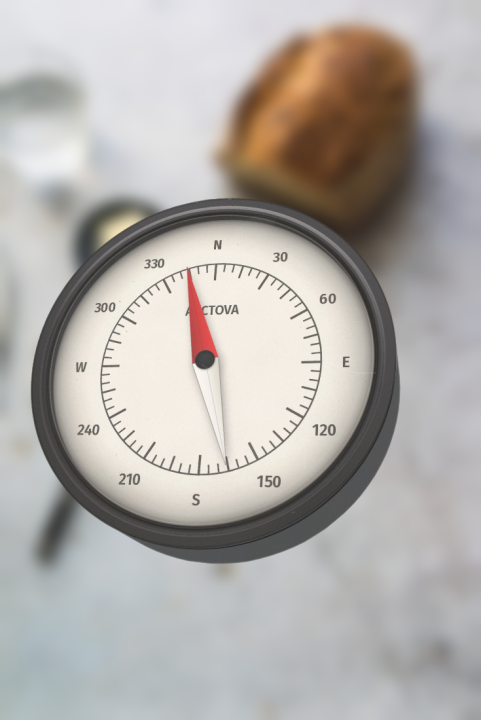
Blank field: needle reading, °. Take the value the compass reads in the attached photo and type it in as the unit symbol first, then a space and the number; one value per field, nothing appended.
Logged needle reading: ° 345
